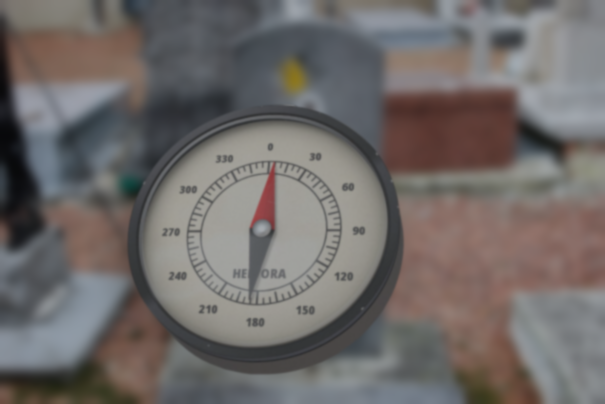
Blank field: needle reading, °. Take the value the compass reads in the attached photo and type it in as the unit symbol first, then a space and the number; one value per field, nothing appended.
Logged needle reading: ° 5
